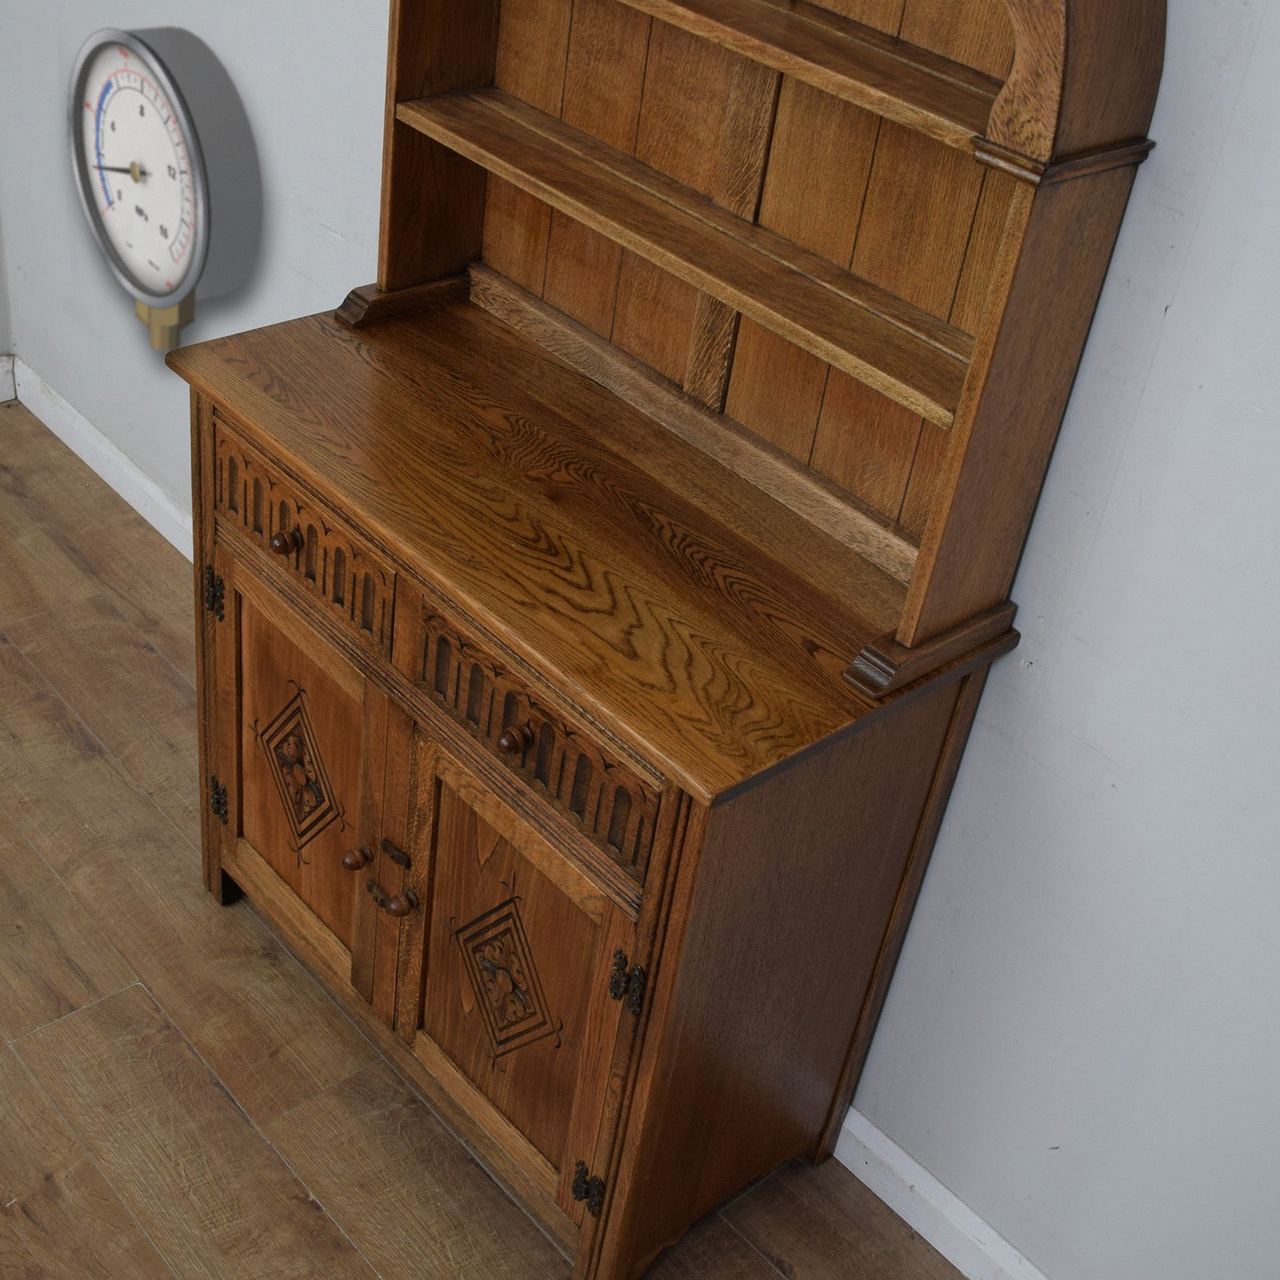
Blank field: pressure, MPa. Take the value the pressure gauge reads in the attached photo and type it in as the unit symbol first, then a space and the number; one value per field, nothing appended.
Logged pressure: MPa 1.5
